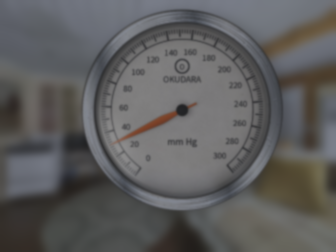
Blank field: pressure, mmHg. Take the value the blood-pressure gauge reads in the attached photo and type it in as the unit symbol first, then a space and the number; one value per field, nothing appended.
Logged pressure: mmHg 30
